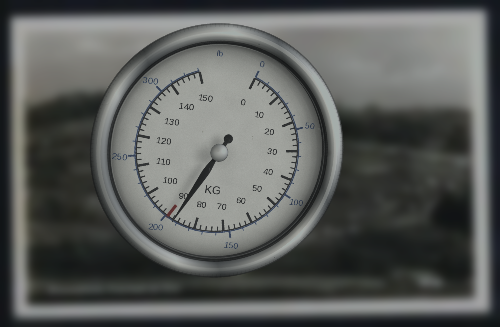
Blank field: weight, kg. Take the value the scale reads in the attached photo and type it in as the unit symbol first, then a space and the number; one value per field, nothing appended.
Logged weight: kg 88
